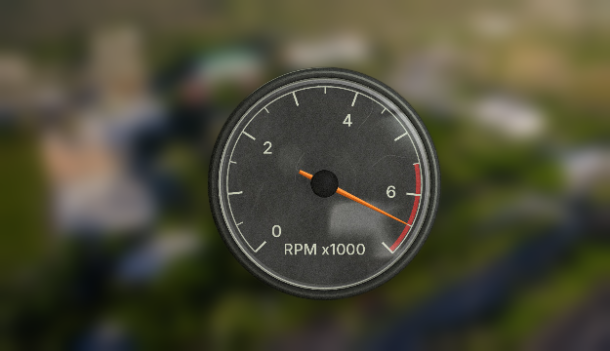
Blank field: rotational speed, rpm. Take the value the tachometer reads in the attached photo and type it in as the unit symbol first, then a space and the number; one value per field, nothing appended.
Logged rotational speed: rpm 6500
